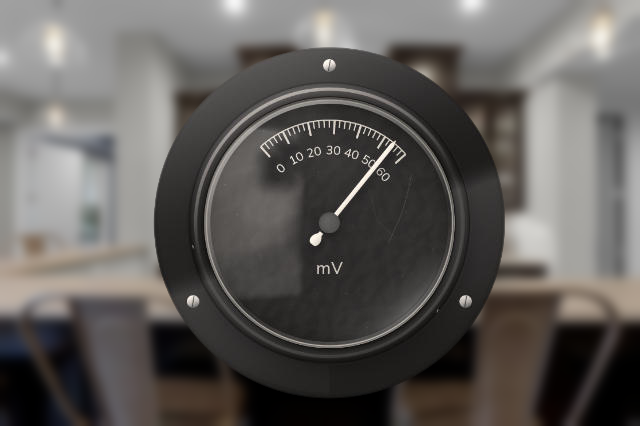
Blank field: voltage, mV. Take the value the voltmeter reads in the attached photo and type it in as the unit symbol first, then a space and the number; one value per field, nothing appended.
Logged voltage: mV 54
